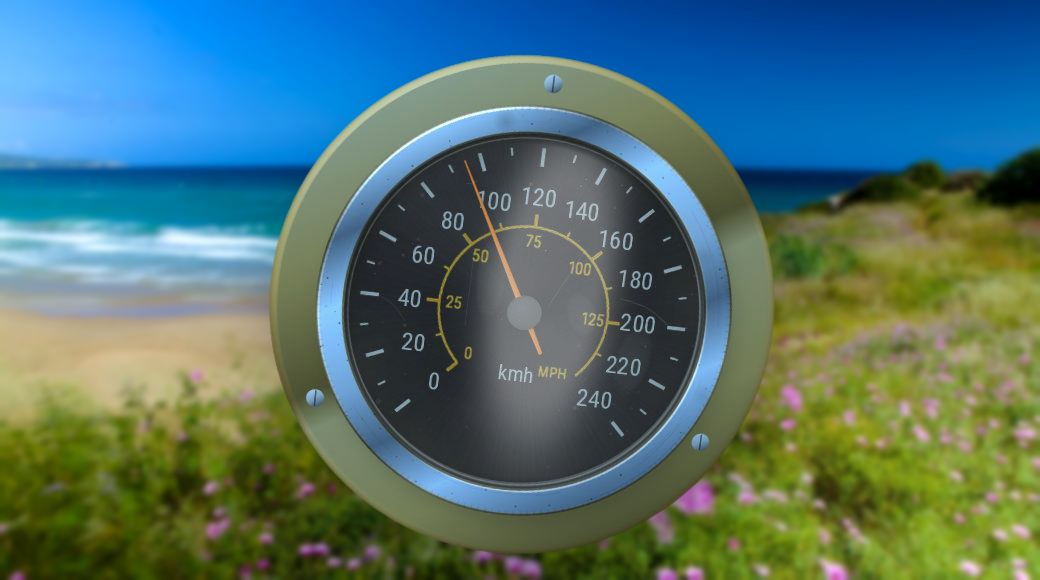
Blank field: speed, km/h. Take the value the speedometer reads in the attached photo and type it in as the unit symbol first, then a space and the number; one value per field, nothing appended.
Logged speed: km/h 95
